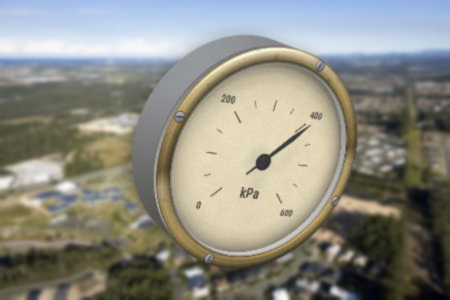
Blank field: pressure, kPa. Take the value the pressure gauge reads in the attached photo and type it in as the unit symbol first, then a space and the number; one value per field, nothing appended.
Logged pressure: kPa 400
